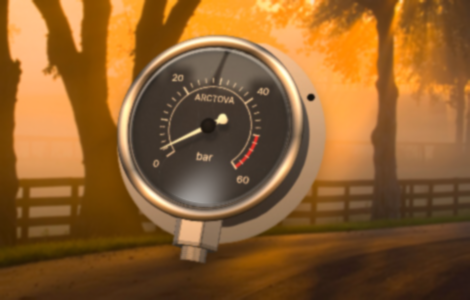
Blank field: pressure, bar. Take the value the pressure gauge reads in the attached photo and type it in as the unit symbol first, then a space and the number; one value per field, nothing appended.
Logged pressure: bar 2
